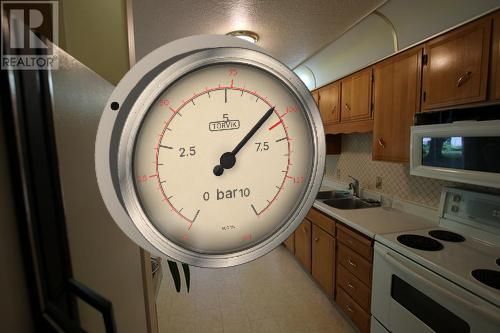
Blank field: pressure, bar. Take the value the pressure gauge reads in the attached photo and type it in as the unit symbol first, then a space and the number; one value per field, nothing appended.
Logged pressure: bar 6.5
